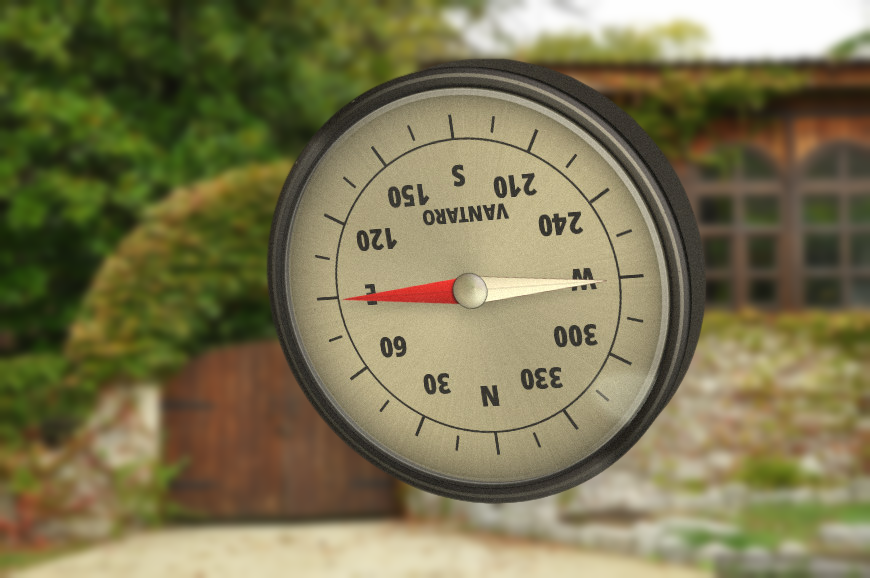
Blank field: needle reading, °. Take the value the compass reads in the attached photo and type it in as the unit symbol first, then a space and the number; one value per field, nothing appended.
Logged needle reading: ° 90
